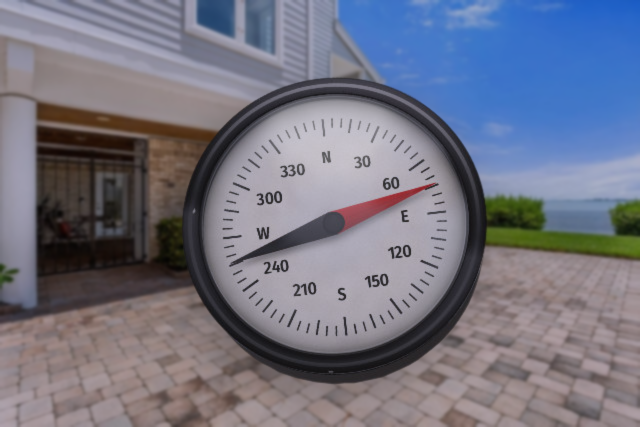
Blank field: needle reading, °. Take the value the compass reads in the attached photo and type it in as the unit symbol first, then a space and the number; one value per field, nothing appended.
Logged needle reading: ° 75
